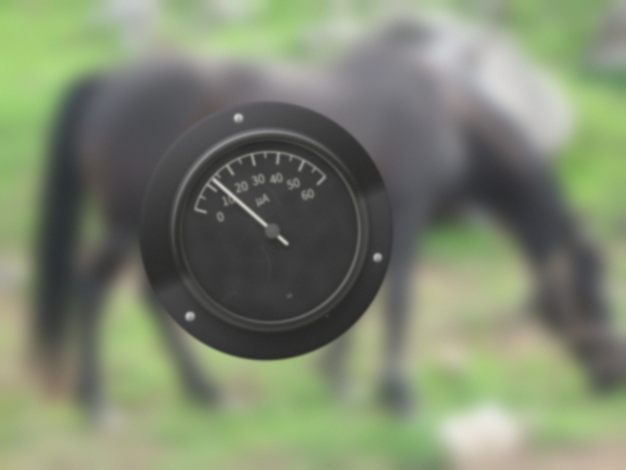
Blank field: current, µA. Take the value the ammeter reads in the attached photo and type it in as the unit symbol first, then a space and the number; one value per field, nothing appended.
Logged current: µA 12.5
